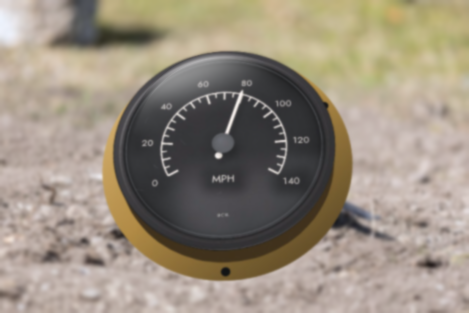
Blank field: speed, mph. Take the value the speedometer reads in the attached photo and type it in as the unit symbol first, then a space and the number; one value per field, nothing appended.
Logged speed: mph 80
